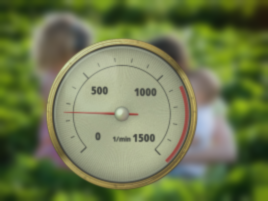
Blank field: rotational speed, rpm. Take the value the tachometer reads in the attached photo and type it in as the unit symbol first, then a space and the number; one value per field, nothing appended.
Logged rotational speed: rpm 250
